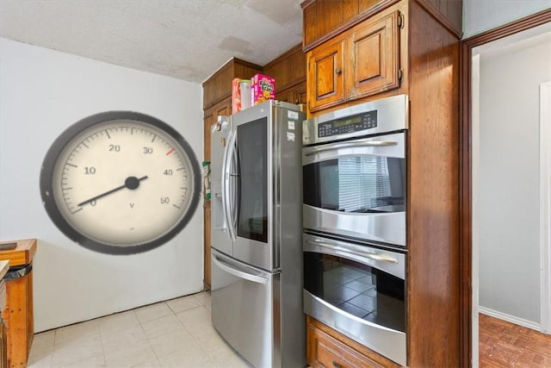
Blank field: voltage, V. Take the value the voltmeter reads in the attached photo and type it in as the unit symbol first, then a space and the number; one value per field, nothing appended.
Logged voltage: V 1
